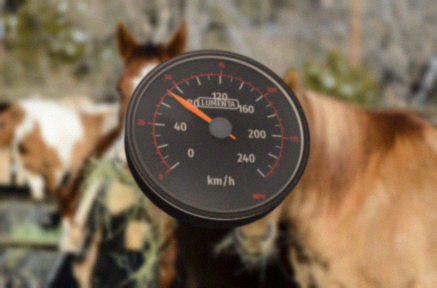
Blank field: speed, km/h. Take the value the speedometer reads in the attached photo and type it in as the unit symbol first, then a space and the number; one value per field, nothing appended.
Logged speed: km/h 70
